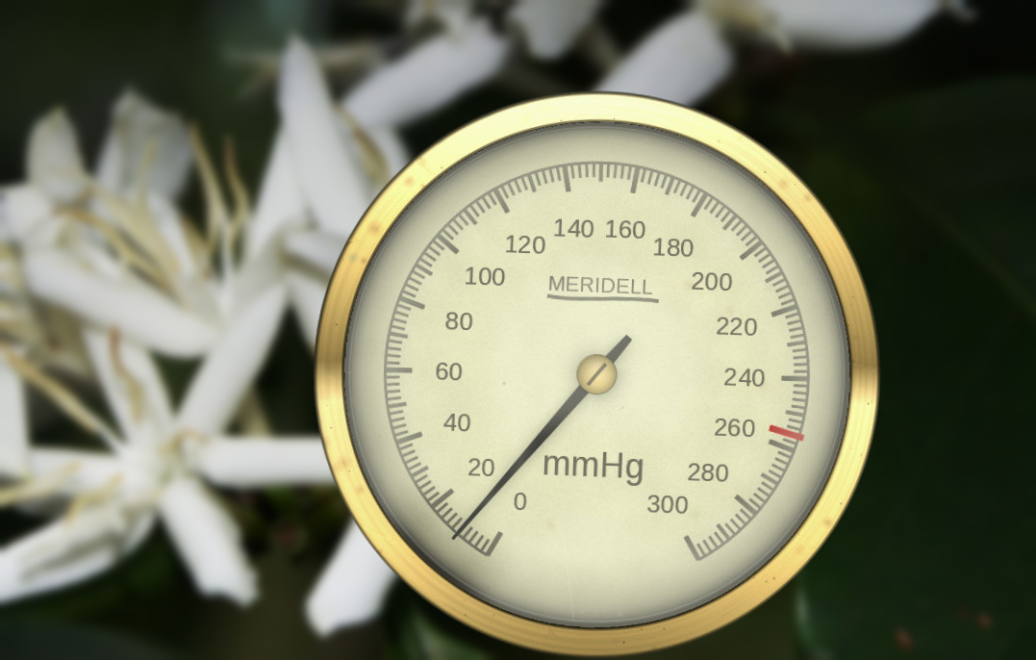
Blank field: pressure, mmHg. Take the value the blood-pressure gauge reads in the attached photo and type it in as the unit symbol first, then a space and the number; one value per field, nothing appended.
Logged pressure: mmHg 10
